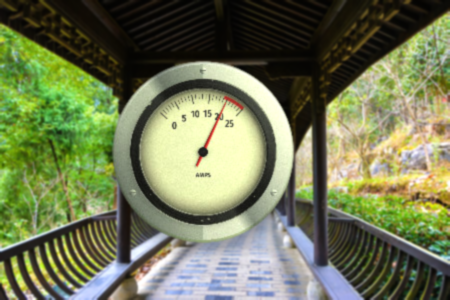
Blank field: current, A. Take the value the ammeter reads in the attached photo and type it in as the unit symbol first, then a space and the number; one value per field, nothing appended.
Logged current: A 20
